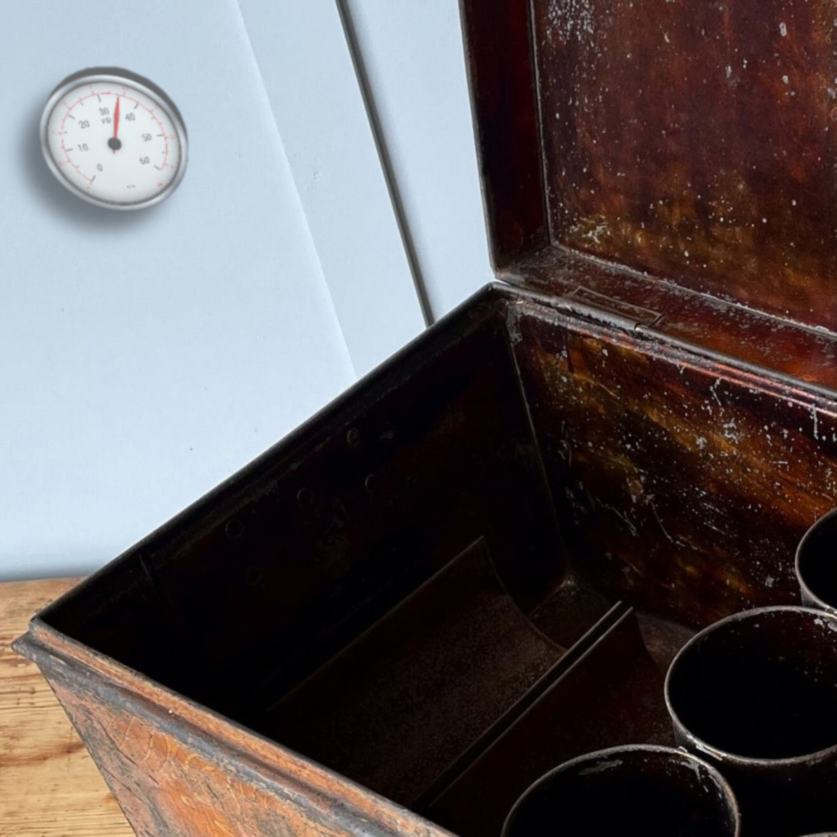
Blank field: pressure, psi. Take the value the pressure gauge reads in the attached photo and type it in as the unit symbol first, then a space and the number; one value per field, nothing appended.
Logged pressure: psi 35
